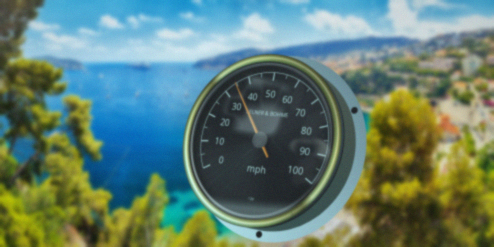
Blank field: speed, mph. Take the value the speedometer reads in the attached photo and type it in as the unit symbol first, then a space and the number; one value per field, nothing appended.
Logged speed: mph 35
